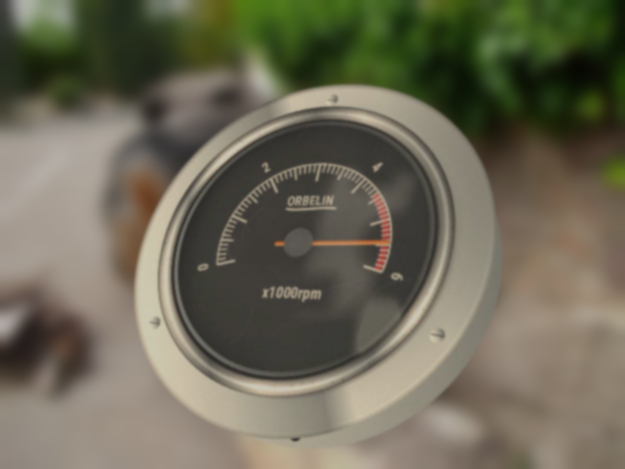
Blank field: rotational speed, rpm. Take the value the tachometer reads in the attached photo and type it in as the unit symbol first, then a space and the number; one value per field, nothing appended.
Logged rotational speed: rpm 5500
